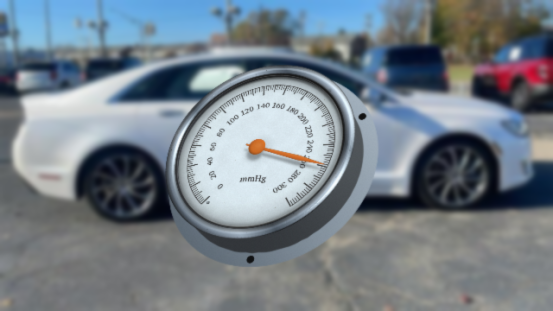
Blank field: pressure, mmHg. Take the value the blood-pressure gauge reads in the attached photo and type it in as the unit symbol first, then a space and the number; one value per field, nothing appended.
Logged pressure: mmHg 260
